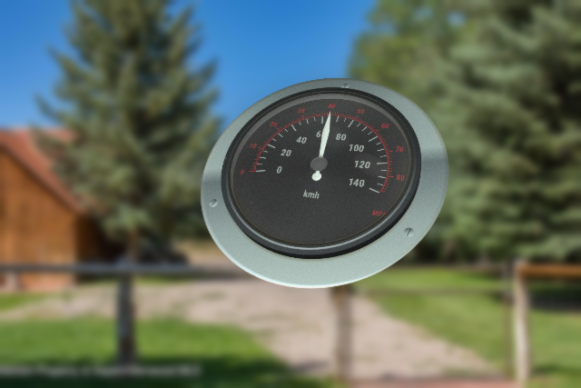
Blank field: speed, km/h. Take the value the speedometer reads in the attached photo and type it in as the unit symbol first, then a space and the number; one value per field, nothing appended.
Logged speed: km/h 65
